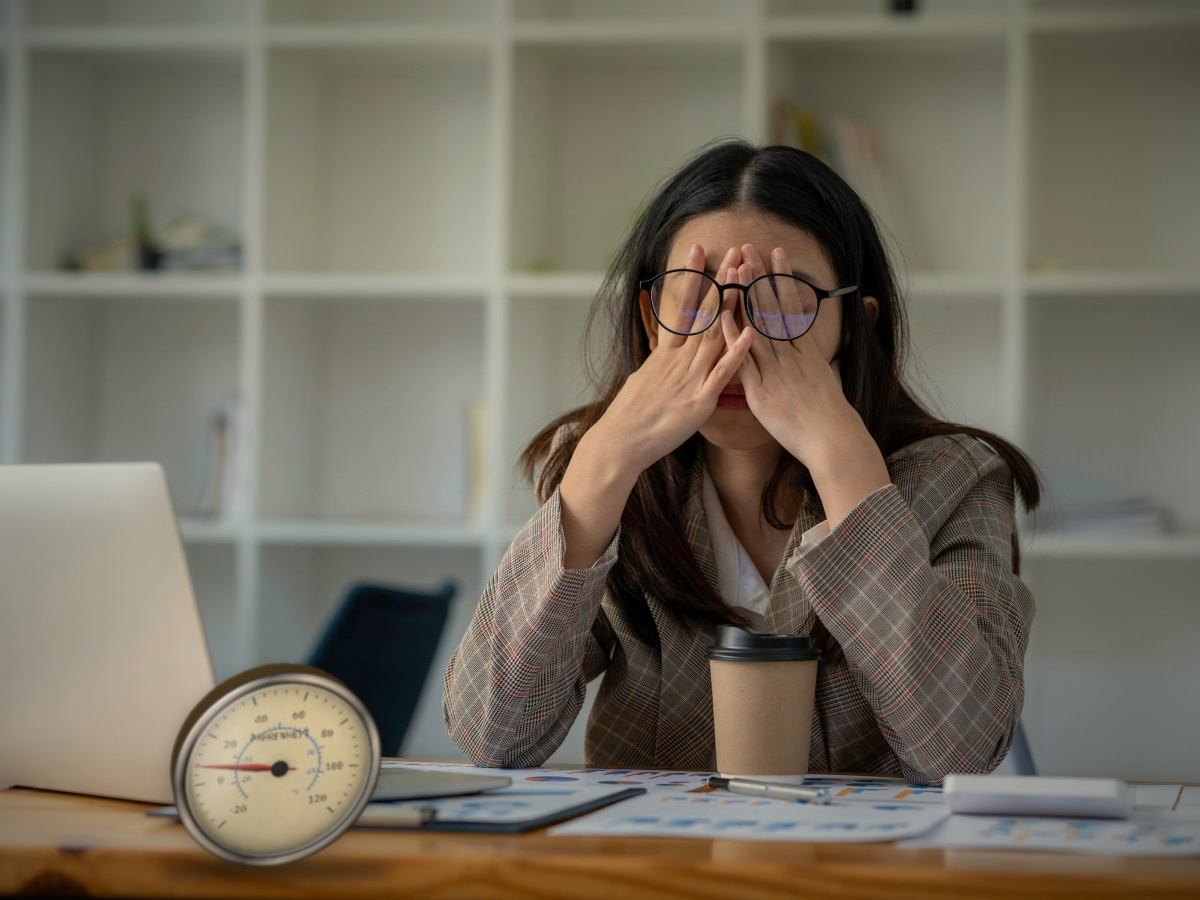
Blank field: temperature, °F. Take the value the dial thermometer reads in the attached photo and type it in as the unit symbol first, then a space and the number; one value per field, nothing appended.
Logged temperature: °F 8
